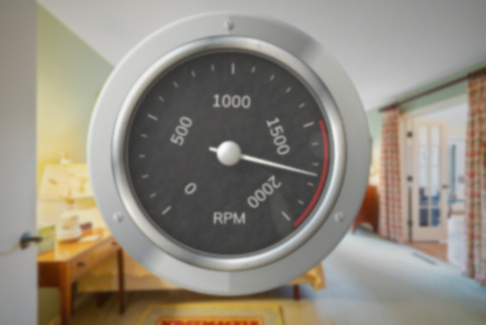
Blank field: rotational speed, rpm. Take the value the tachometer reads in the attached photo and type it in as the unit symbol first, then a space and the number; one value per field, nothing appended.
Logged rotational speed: rpm 1750
